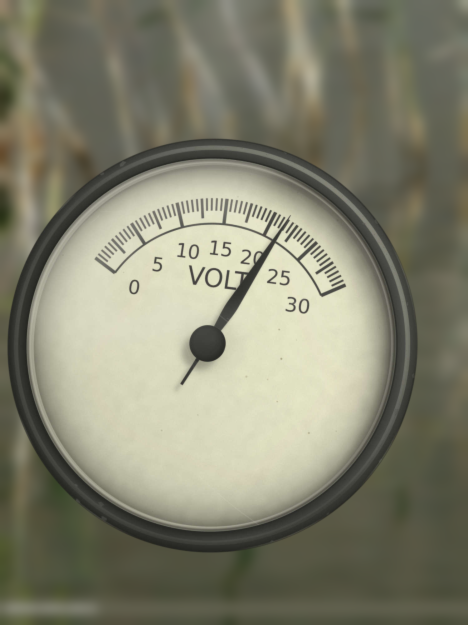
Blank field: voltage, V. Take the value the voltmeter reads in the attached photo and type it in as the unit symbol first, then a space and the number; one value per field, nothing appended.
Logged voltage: V 21.5
